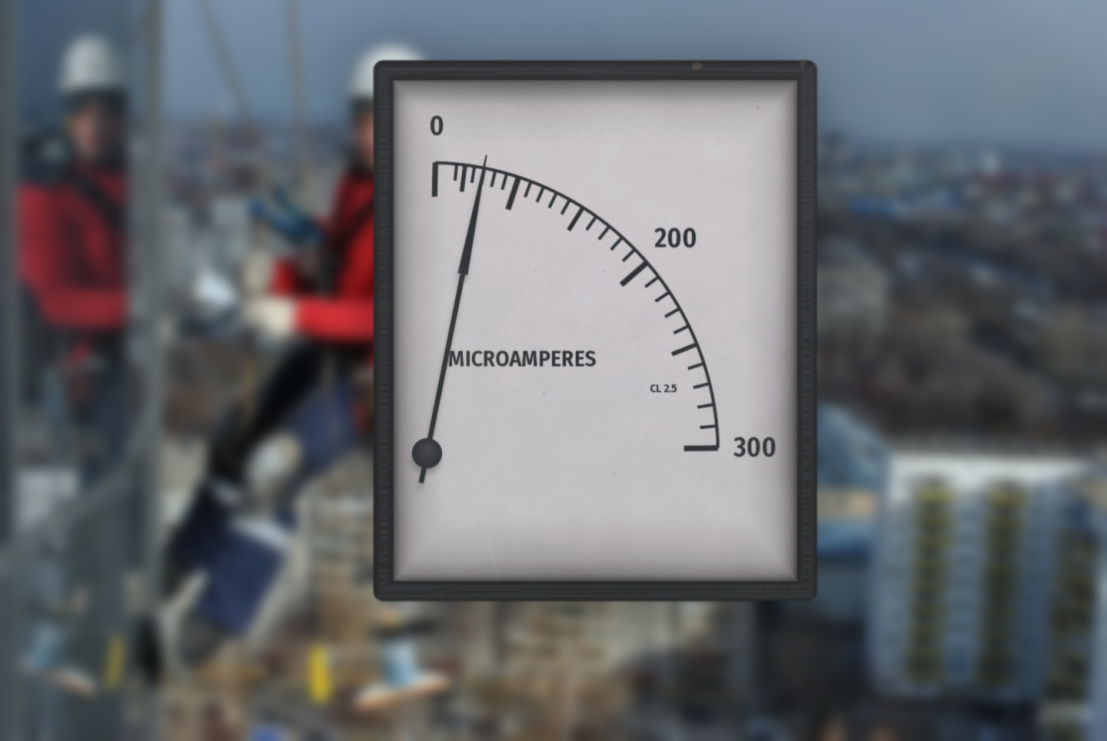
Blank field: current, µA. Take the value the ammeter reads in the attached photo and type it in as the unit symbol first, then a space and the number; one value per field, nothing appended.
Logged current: µA 70
